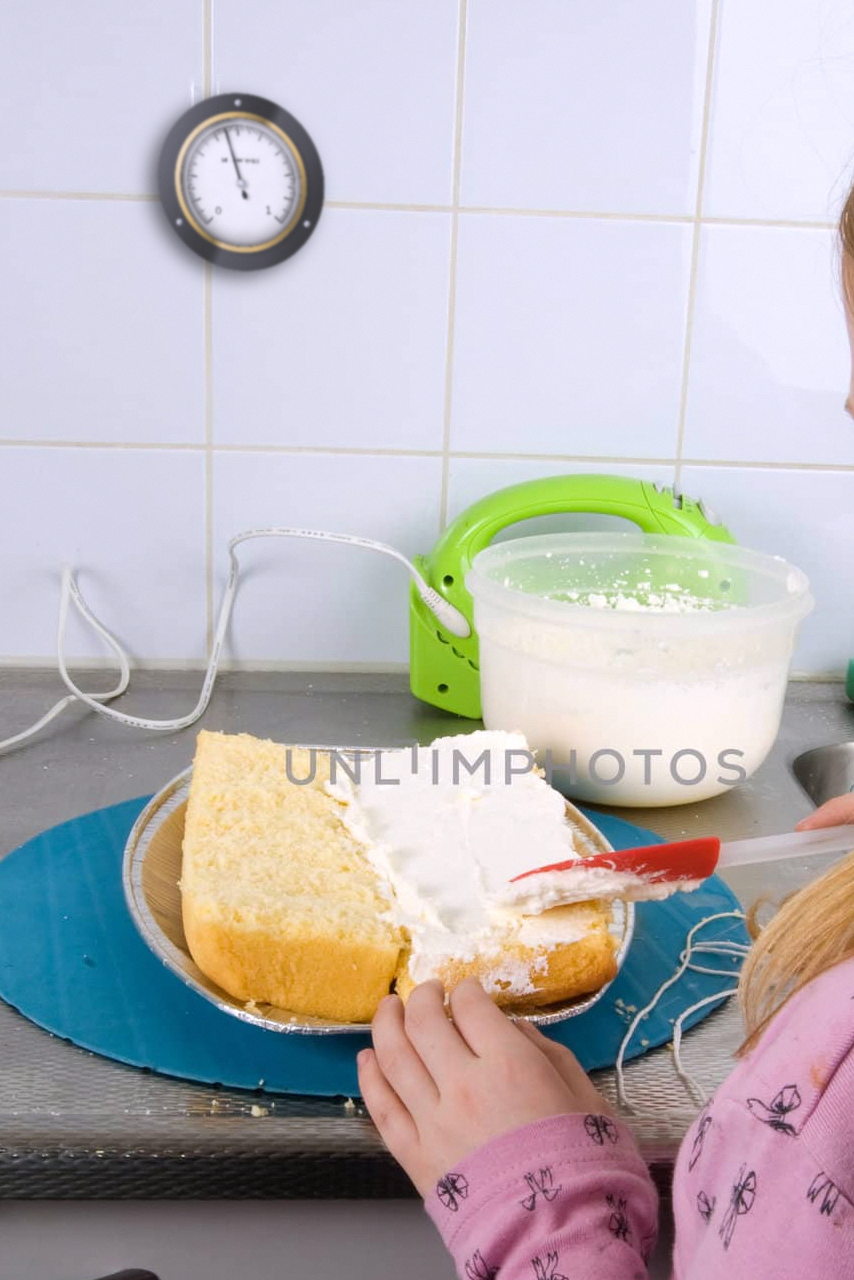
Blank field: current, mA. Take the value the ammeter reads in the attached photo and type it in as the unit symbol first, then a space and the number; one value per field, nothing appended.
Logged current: mA 0.45
